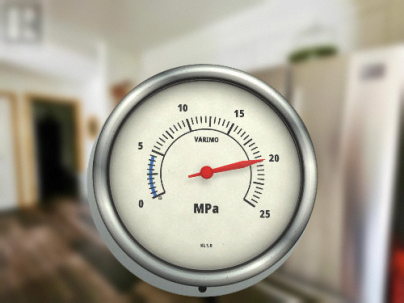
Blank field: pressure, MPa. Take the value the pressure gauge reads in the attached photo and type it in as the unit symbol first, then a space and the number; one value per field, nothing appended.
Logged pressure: MPa 20
